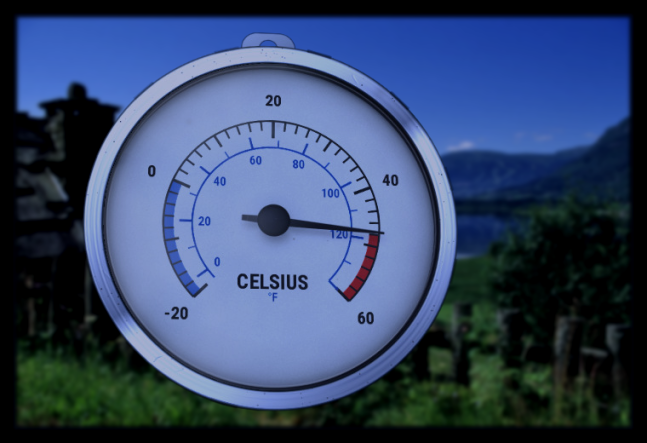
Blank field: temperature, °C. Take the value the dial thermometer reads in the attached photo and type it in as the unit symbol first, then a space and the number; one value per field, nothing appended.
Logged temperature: °C 48
